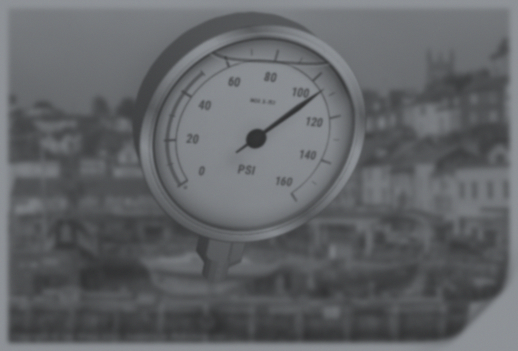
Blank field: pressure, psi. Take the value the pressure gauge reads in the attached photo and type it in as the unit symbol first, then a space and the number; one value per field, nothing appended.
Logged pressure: psi 105
